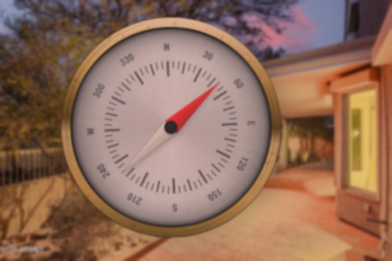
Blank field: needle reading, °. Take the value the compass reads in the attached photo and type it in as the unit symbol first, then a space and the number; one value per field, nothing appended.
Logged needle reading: ° 50
